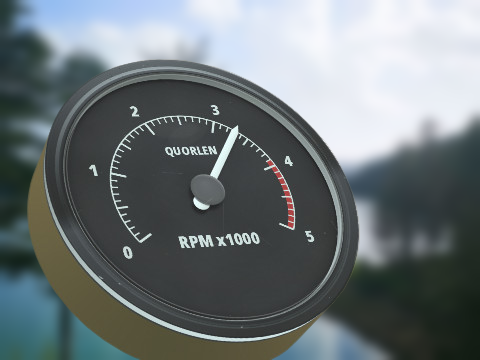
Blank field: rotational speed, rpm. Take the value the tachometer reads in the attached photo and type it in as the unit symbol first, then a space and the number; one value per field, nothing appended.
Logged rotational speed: rpm 3300
